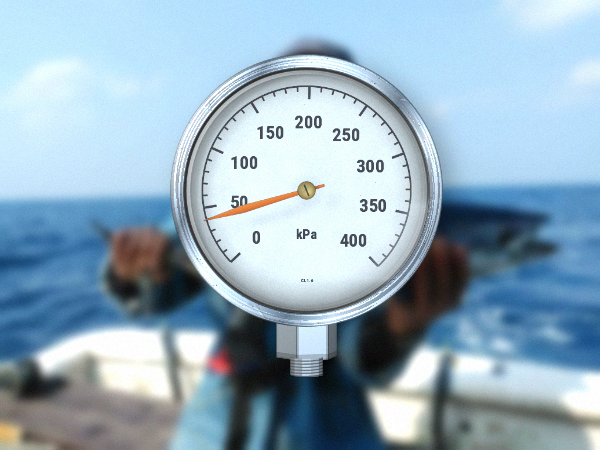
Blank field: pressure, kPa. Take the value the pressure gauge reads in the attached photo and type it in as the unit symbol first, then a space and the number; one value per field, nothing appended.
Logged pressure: kPa 40
